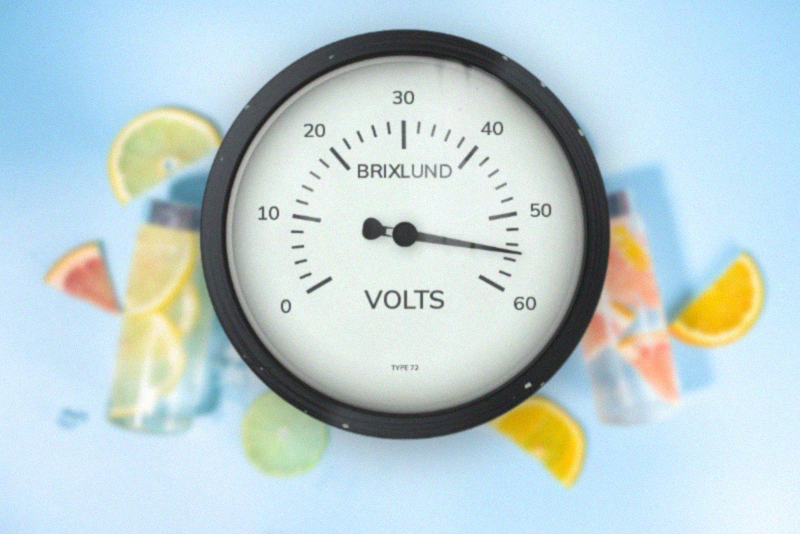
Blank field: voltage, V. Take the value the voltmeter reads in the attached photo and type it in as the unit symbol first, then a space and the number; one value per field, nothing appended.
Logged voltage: V 55
